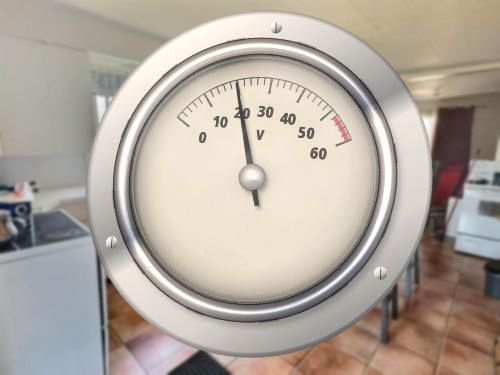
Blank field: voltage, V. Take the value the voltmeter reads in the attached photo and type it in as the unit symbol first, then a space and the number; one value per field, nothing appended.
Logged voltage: V 20
